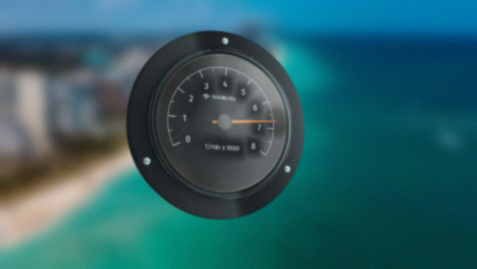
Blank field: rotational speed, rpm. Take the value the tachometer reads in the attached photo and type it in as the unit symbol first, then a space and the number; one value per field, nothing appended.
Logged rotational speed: rpm 6750
